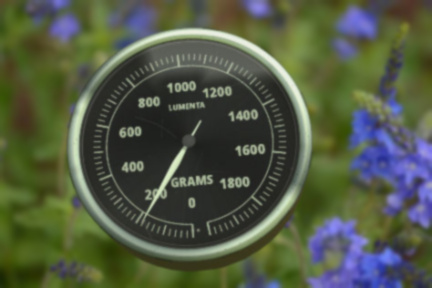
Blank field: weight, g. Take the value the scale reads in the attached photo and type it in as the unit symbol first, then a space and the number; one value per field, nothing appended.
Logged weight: g 180
